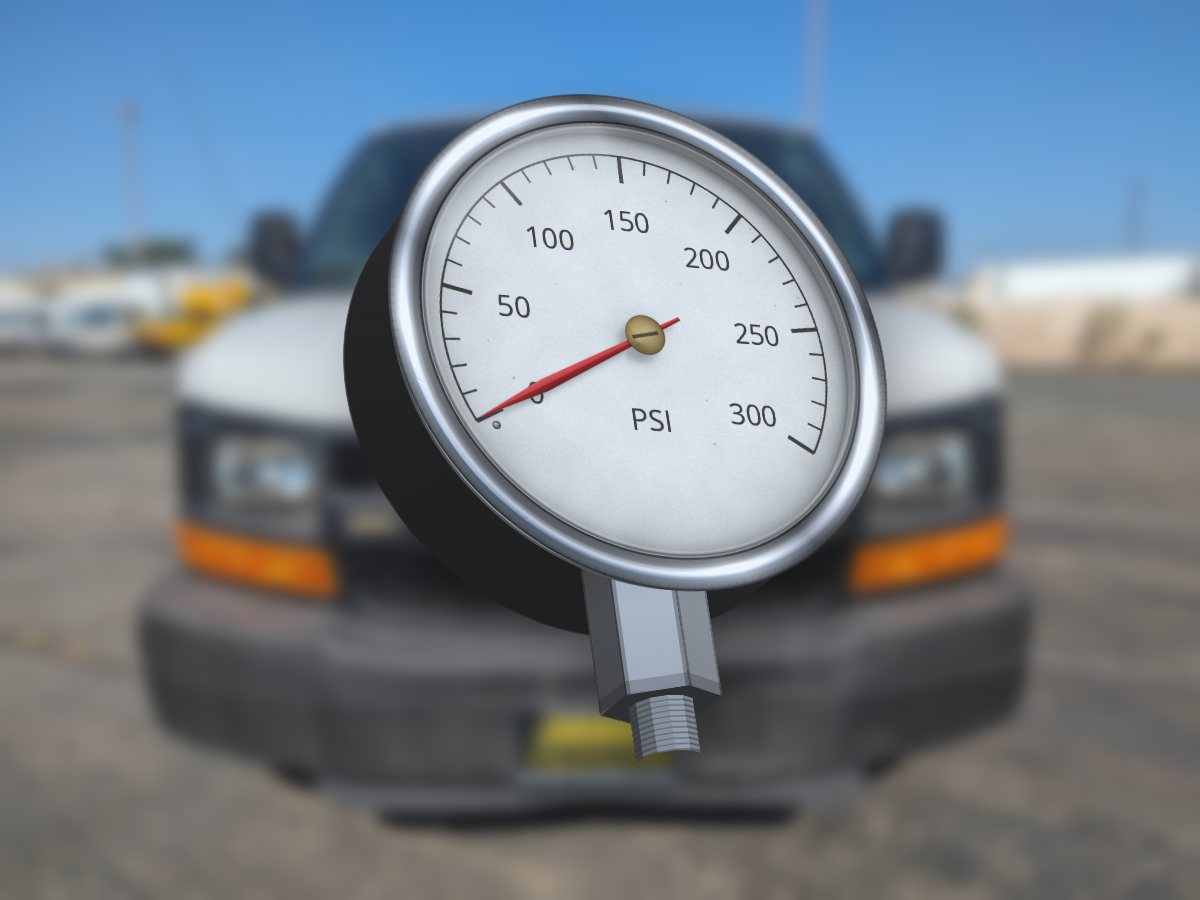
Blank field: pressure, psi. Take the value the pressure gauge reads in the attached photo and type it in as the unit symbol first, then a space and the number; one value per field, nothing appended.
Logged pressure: psi 0
